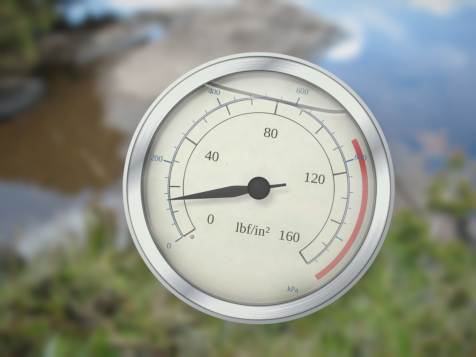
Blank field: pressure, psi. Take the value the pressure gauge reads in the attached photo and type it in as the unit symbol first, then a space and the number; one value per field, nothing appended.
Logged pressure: psi 15
